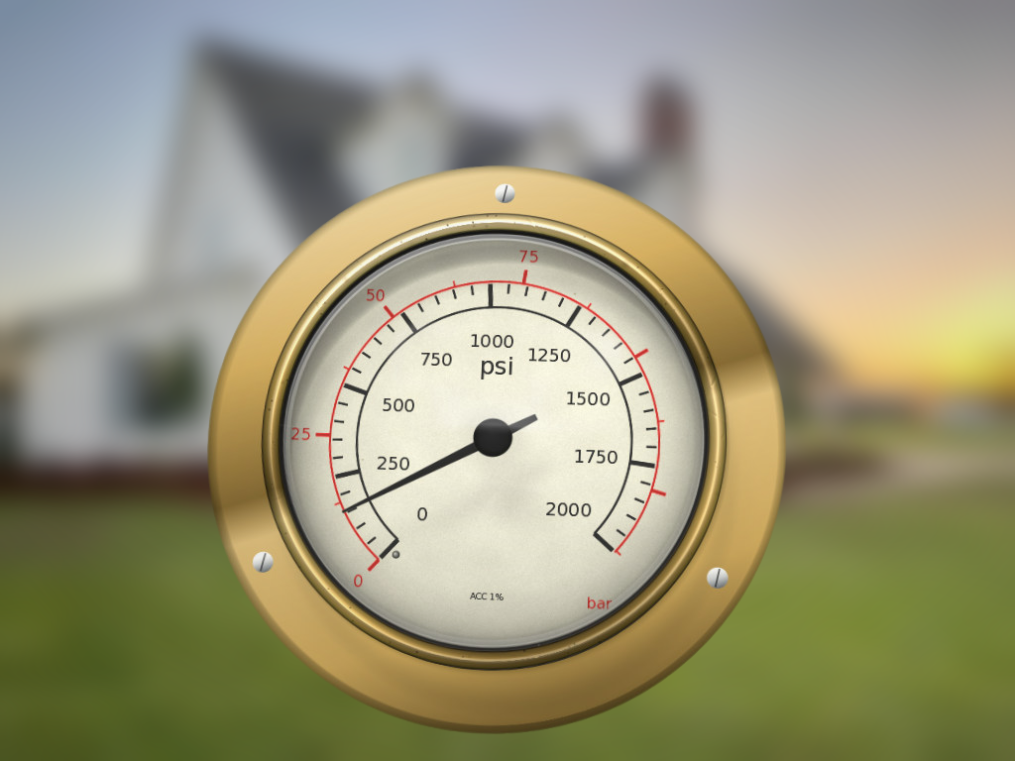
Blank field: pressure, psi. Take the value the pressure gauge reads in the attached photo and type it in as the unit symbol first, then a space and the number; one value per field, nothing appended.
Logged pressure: psi 150
